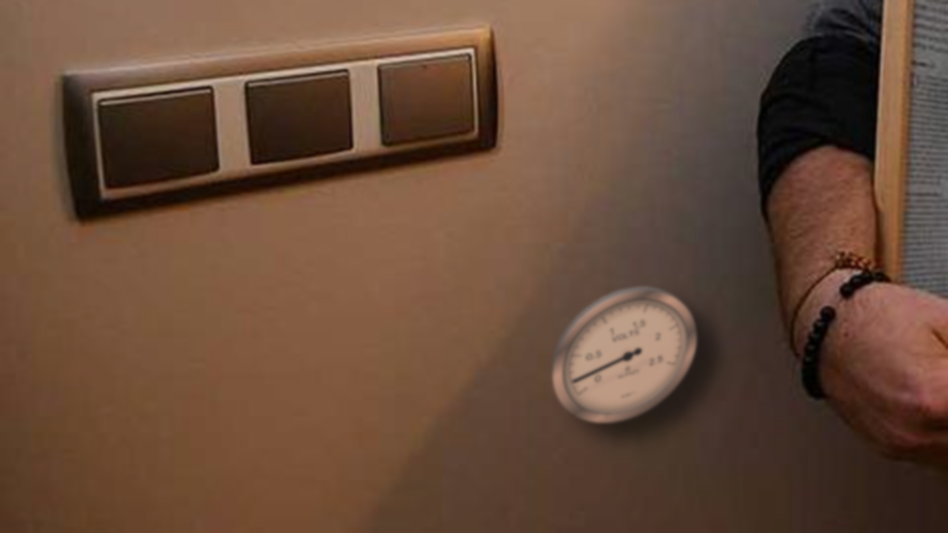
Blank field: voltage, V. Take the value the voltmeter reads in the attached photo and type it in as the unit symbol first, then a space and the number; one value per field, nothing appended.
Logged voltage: V 0.2
